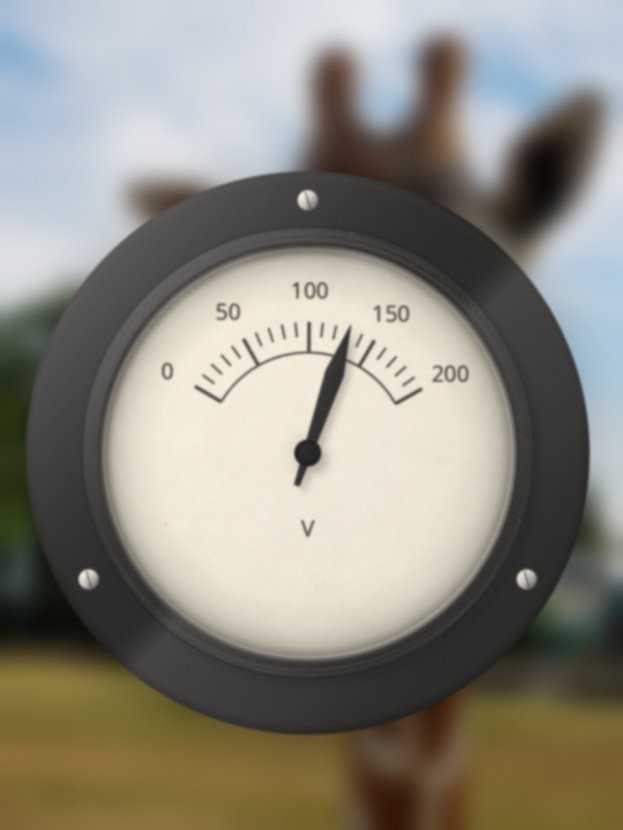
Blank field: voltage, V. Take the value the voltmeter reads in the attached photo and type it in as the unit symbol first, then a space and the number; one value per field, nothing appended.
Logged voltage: V 130
